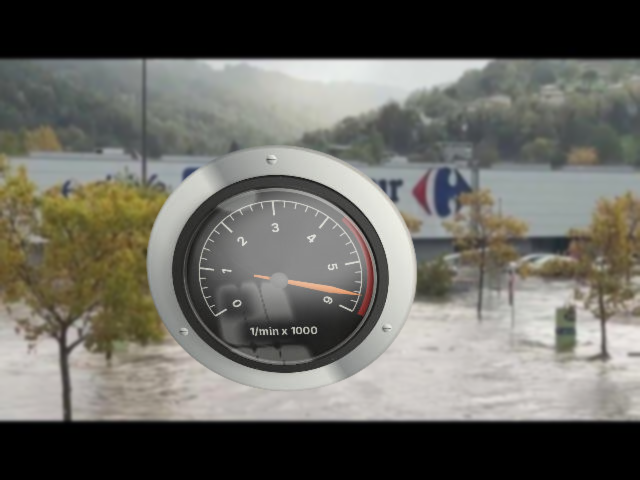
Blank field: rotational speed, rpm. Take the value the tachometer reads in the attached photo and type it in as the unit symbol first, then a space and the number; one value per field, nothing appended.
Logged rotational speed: rpm 5600
